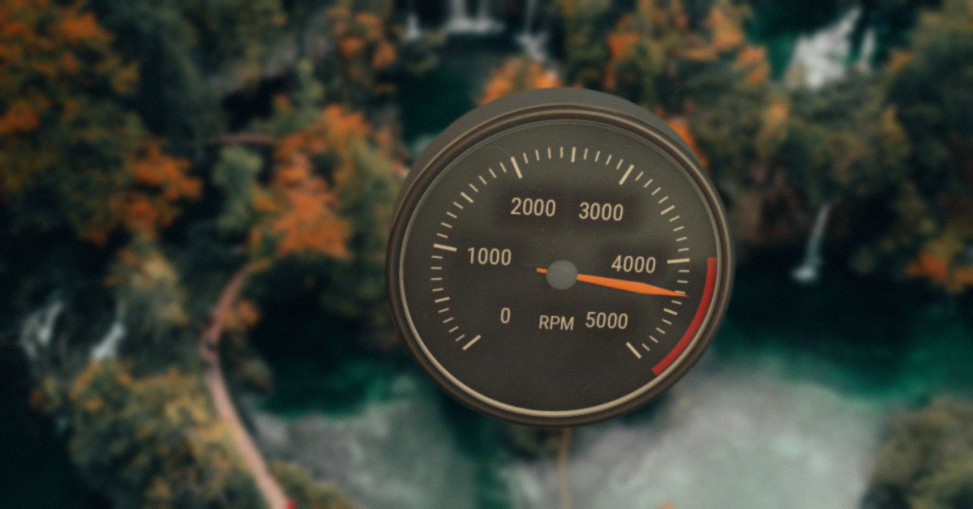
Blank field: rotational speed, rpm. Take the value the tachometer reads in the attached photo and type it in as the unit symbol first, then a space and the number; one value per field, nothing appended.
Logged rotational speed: rpm 4300
